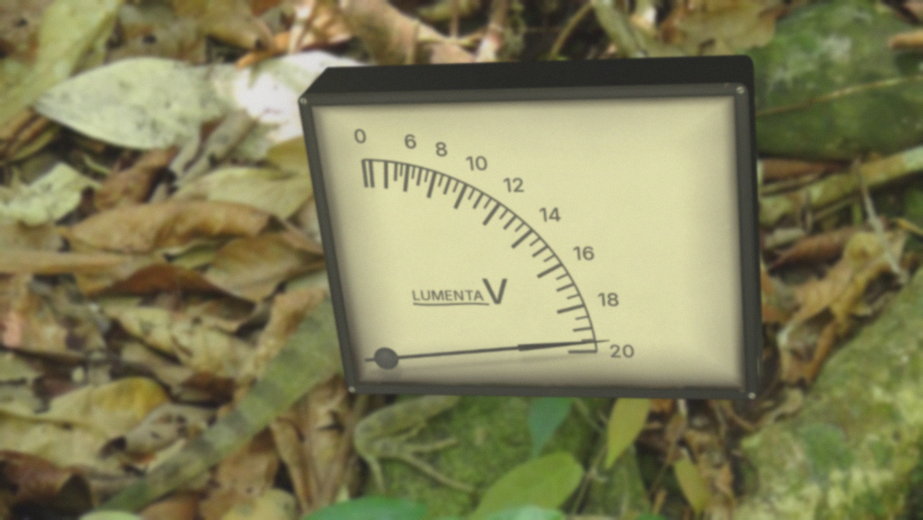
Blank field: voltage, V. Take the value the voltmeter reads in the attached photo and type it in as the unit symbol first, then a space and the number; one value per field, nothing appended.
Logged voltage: V 19.5
